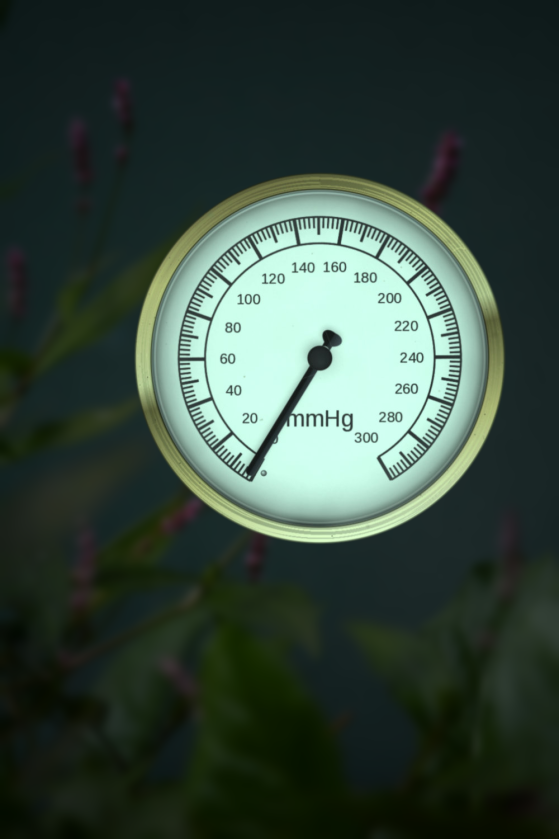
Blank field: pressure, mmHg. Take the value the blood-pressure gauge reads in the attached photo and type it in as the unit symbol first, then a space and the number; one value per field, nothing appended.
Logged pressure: mmHg 2
